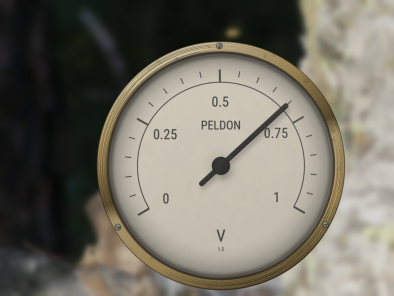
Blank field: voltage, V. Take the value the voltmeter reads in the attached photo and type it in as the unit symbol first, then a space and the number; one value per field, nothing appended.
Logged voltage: V 0.7
